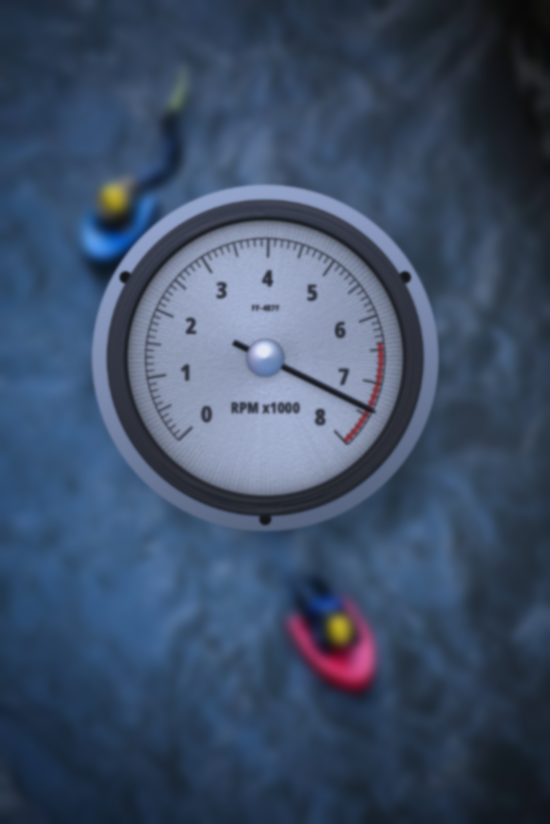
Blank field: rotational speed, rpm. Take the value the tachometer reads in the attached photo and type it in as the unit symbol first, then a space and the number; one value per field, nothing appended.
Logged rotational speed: rpm 7400
